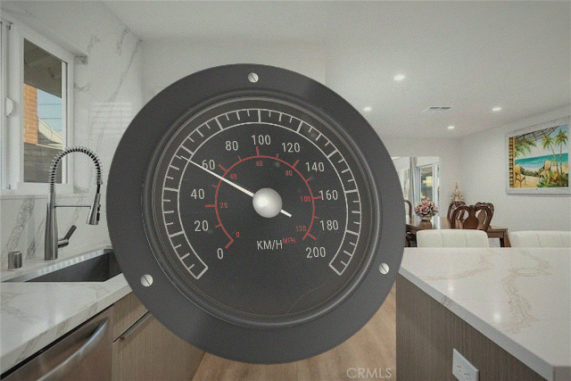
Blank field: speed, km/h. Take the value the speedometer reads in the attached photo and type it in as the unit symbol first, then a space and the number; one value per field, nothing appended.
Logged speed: km/h 55
